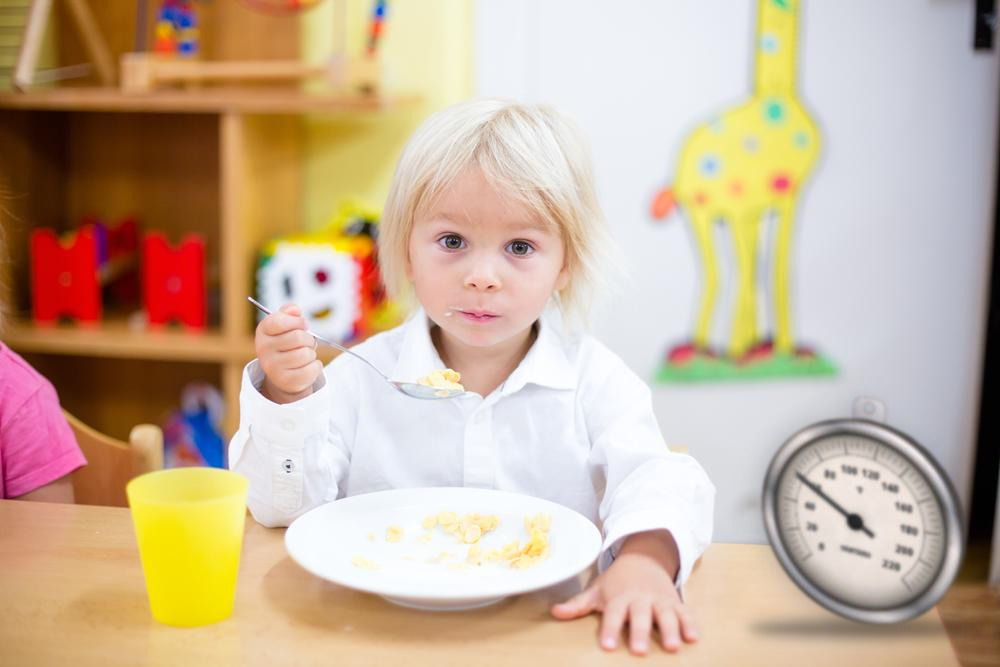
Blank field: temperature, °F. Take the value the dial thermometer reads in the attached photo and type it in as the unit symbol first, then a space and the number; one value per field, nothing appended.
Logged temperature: °F 60
